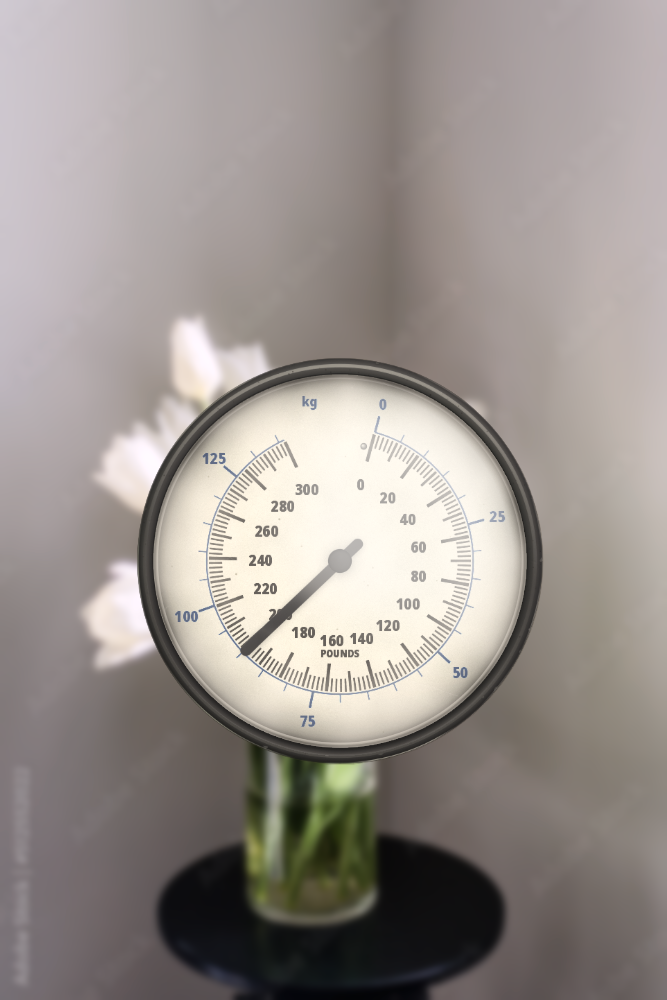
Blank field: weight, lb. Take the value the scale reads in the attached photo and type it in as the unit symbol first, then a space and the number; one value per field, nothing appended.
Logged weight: lb 198
